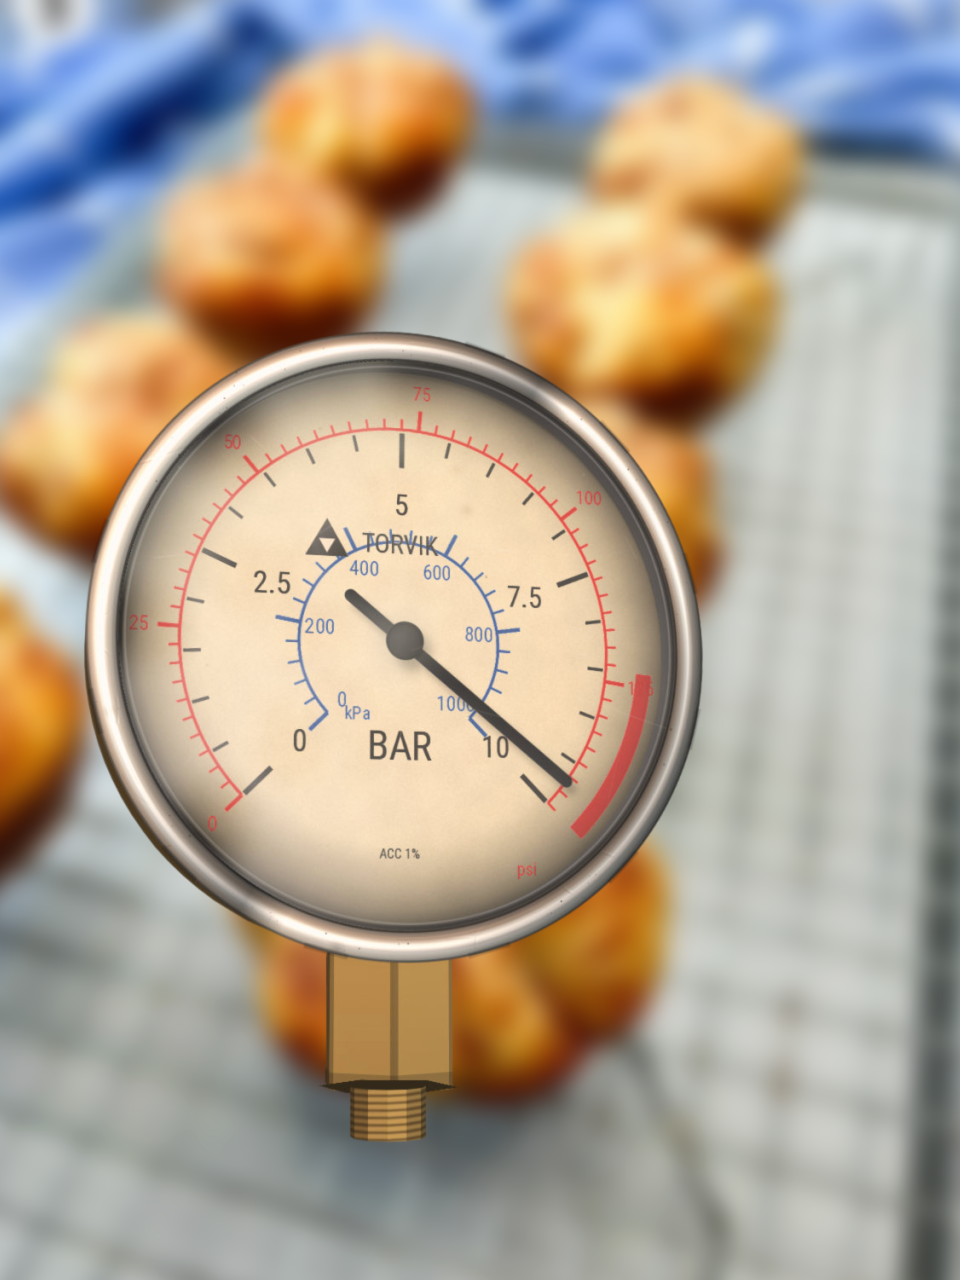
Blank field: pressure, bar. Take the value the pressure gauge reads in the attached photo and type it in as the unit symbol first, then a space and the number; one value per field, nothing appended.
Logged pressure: bar 9.75
